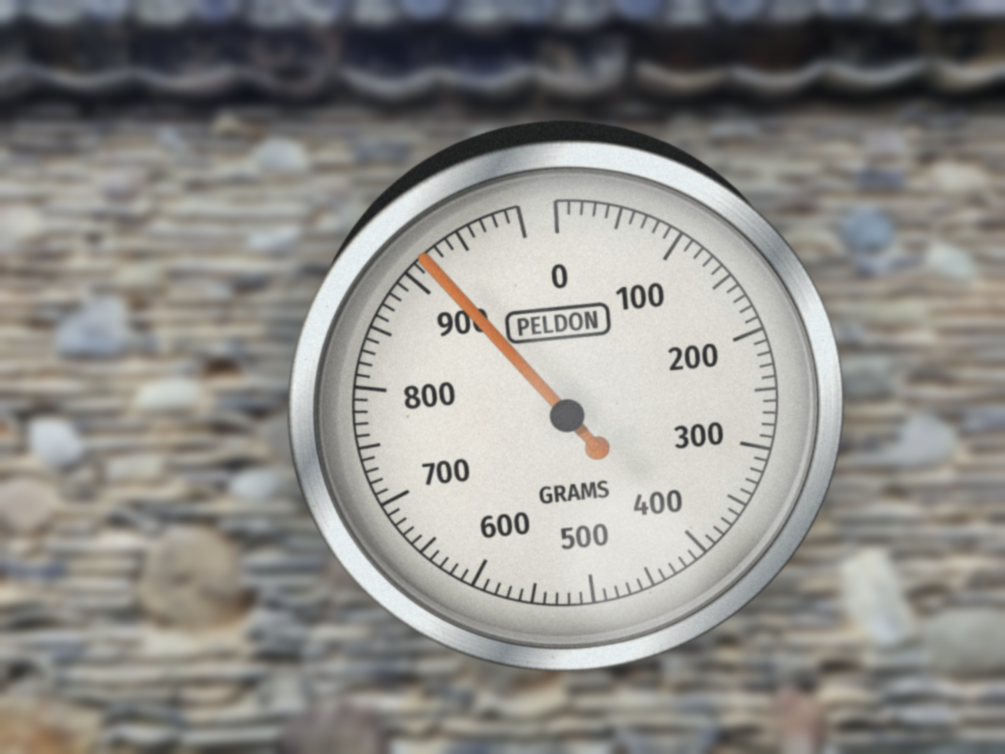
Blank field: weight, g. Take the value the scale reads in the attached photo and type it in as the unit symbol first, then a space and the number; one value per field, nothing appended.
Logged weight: g 920
